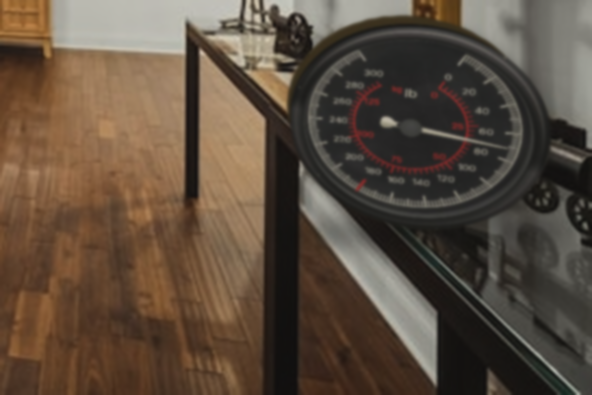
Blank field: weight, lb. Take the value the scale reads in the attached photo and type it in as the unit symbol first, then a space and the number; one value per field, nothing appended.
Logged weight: lb 70
